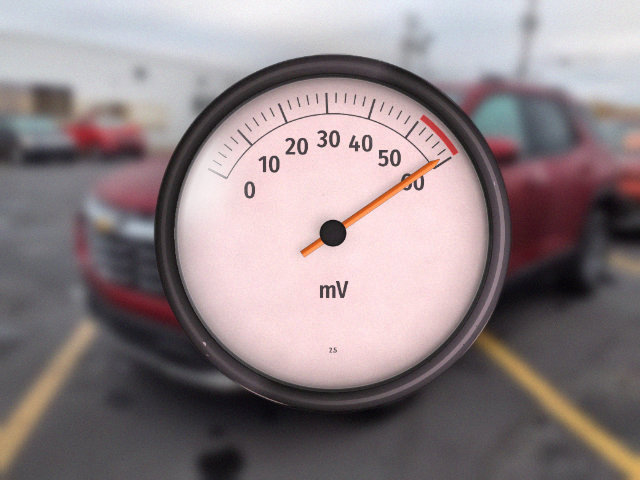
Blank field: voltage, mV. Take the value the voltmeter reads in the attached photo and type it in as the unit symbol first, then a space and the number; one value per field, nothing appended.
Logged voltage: mV 59
